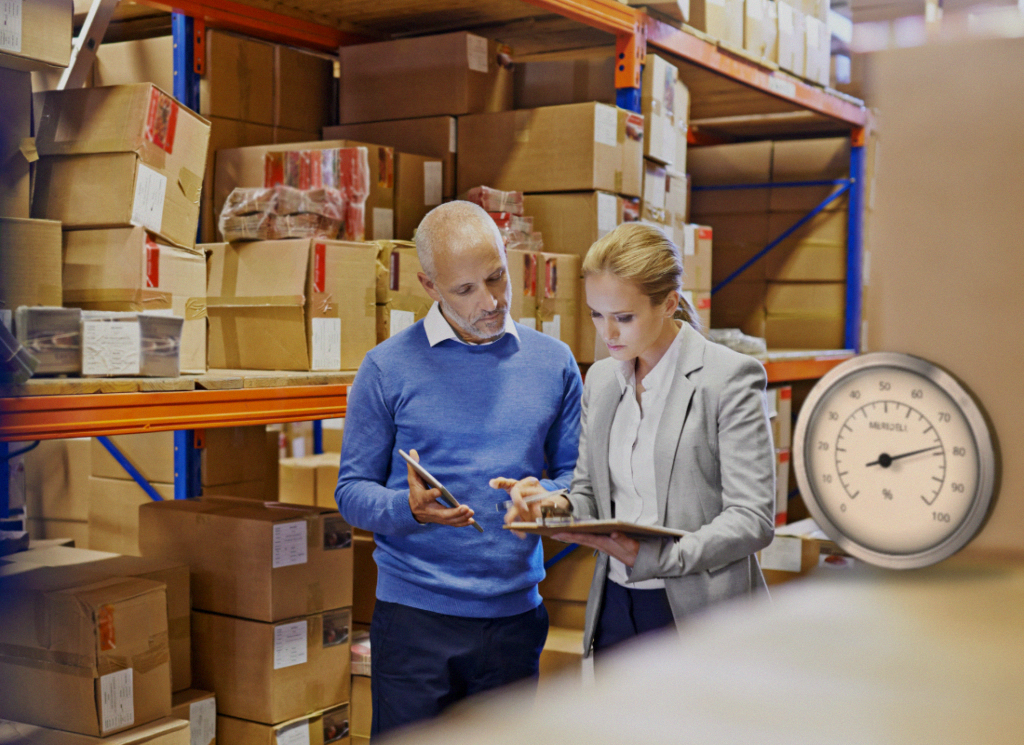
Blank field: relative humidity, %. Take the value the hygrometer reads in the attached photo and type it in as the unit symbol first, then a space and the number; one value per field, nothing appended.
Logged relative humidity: % 77.5
